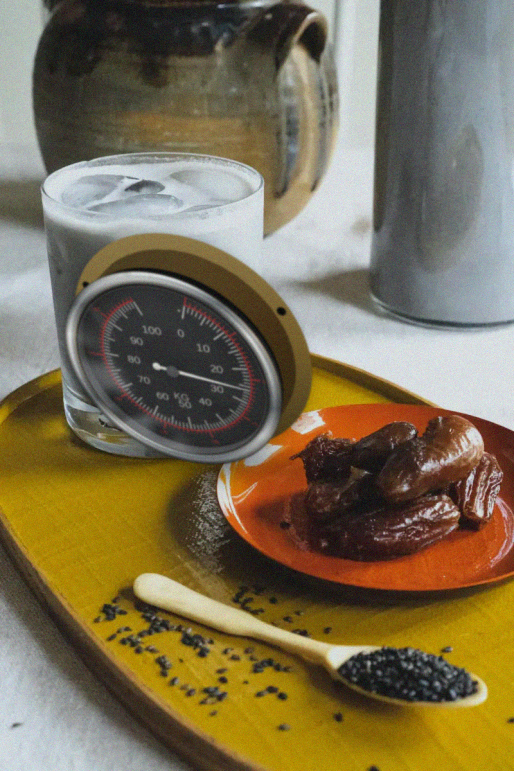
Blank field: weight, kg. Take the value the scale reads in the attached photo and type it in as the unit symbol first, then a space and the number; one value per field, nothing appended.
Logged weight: kg 25
